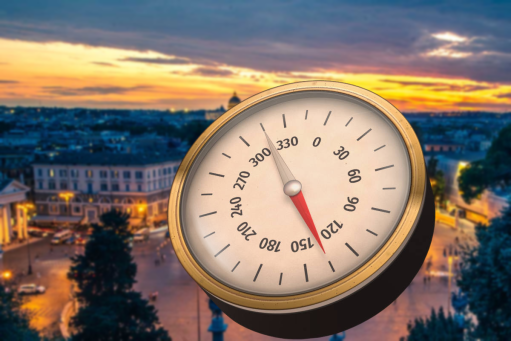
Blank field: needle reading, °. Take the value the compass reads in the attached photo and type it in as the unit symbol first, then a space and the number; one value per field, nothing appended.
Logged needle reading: ° 135
